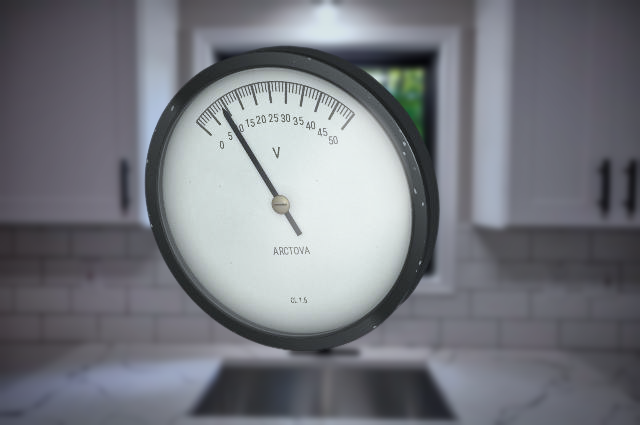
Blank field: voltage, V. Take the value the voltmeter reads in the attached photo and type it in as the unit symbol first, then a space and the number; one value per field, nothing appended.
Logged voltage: V 10
